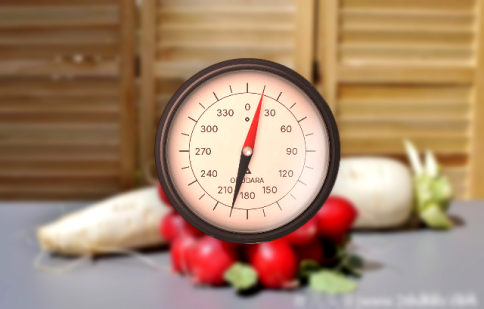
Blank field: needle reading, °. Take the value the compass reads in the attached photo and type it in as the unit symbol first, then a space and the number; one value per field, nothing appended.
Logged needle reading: ° 15
